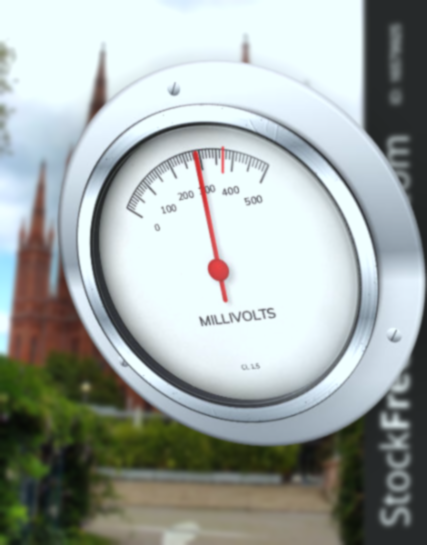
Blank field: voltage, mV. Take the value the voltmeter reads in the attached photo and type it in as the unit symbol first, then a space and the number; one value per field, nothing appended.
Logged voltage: mV 300
